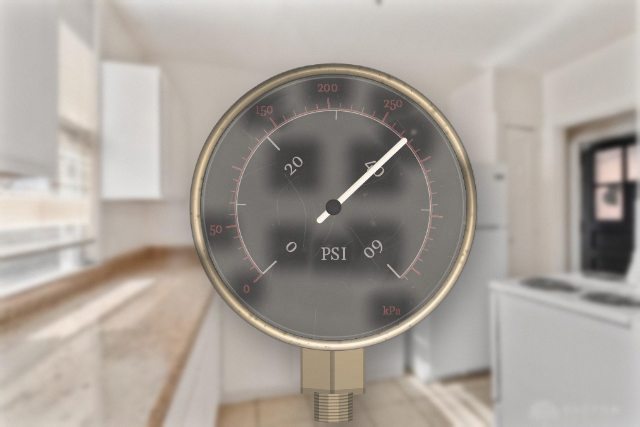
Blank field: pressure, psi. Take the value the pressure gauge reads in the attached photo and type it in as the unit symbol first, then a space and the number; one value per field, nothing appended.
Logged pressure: psi 40
